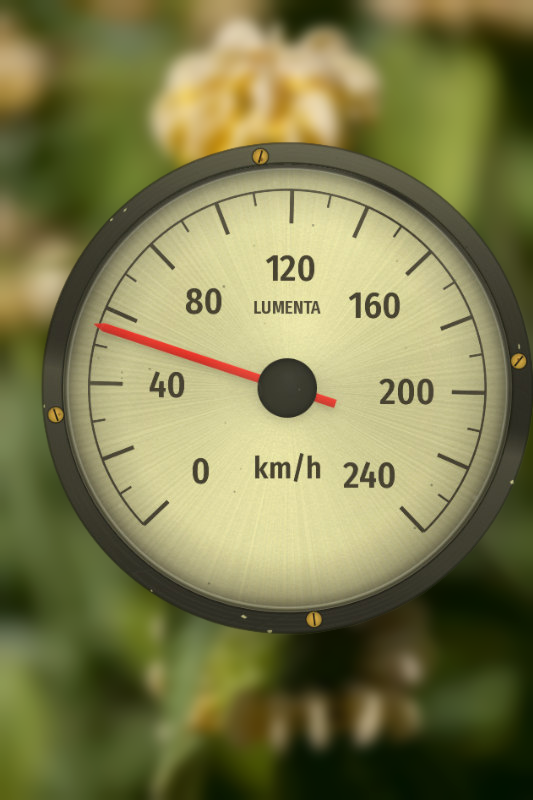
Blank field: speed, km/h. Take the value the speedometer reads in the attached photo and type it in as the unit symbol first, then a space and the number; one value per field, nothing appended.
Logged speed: km/h 55
